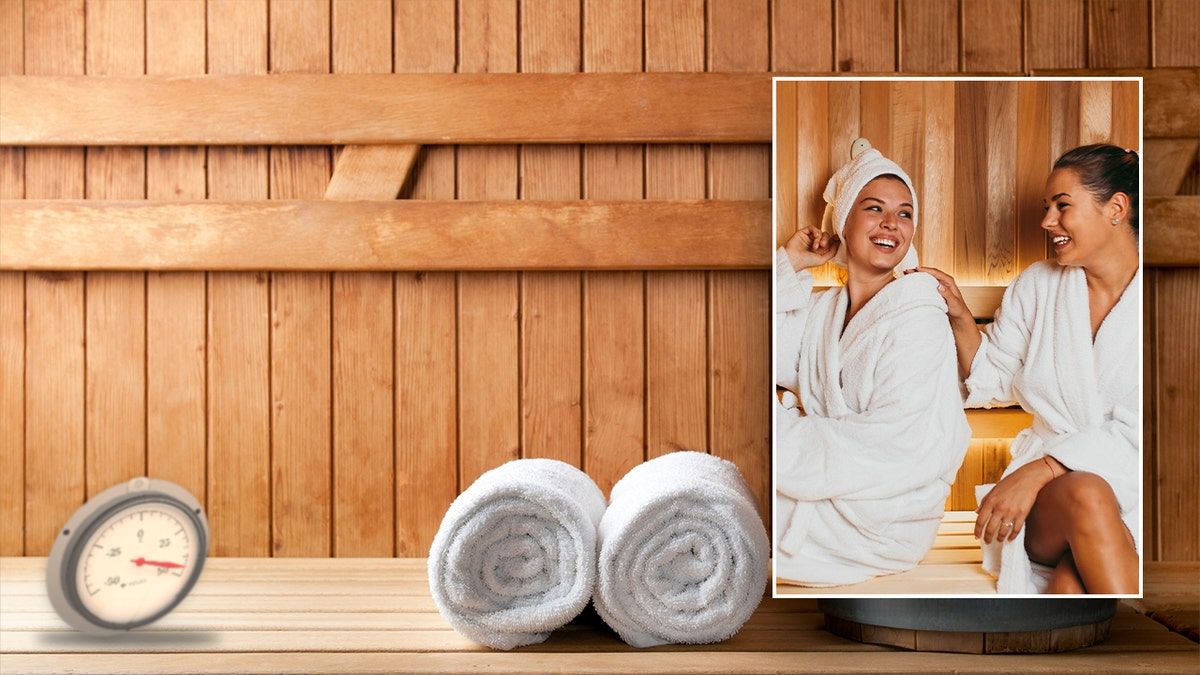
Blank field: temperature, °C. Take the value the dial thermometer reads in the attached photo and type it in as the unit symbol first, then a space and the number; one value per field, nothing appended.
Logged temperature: °C 45
